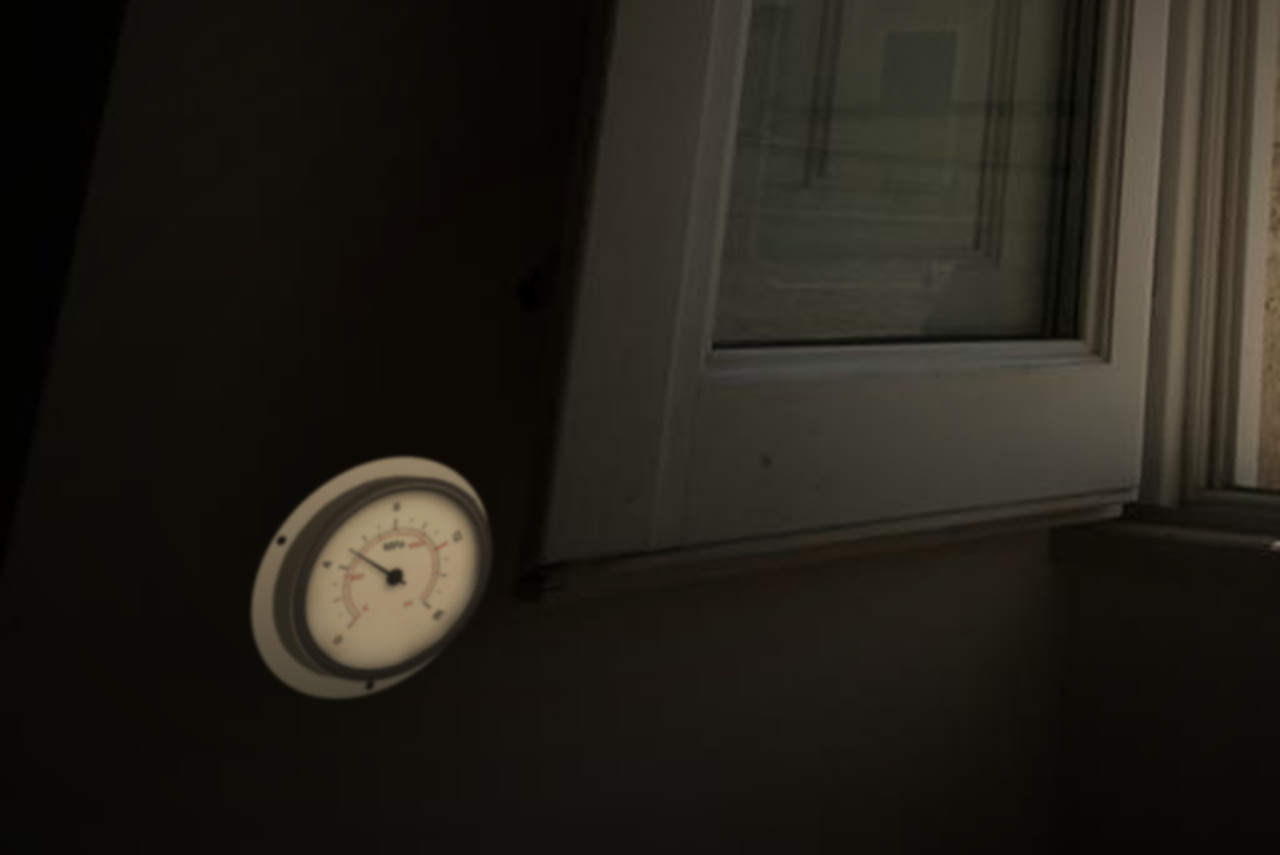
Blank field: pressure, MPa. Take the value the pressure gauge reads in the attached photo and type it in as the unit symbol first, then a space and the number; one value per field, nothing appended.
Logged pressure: MPa 5
